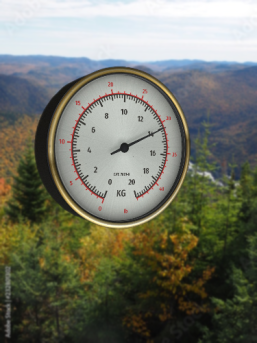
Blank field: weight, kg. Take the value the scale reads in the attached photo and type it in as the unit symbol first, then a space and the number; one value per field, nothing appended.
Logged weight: kg 14
